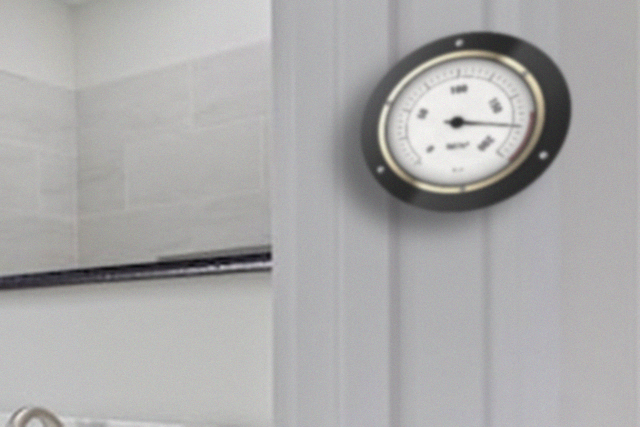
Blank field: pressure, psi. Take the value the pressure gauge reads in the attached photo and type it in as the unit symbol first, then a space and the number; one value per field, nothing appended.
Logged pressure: psi 175
